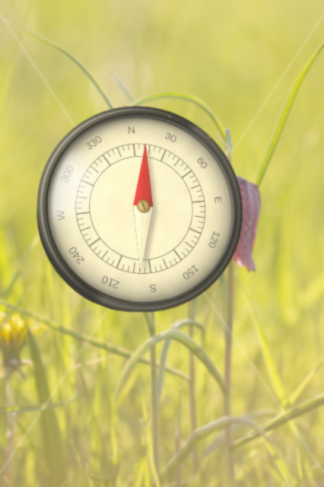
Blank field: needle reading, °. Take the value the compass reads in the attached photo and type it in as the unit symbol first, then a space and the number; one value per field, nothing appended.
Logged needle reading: ° 10
